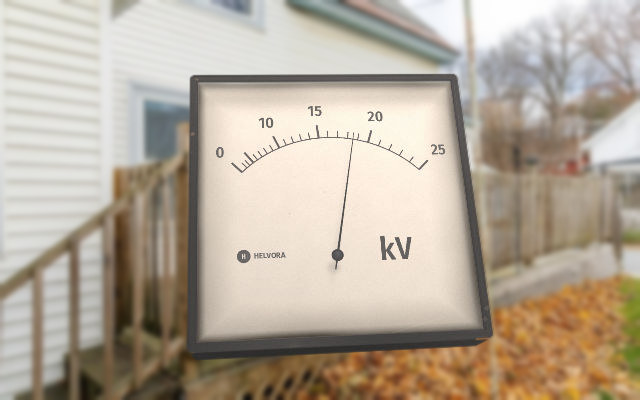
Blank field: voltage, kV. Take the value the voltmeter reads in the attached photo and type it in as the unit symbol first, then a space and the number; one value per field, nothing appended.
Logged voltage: kV 18.5
